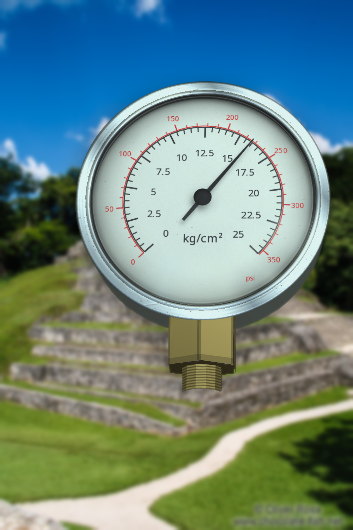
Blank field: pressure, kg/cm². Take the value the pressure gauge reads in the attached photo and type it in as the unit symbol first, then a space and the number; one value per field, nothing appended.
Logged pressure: kg/cm² 16
